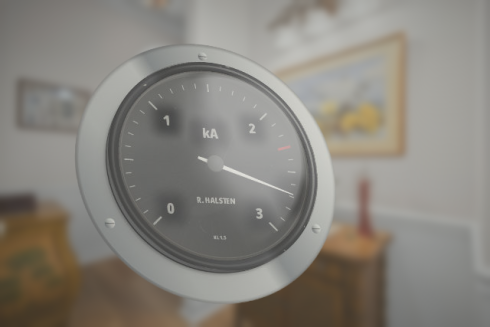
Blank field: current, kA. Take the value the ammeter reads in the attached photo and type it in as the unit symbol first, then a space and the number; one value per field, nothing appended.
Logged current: kA 2.7
